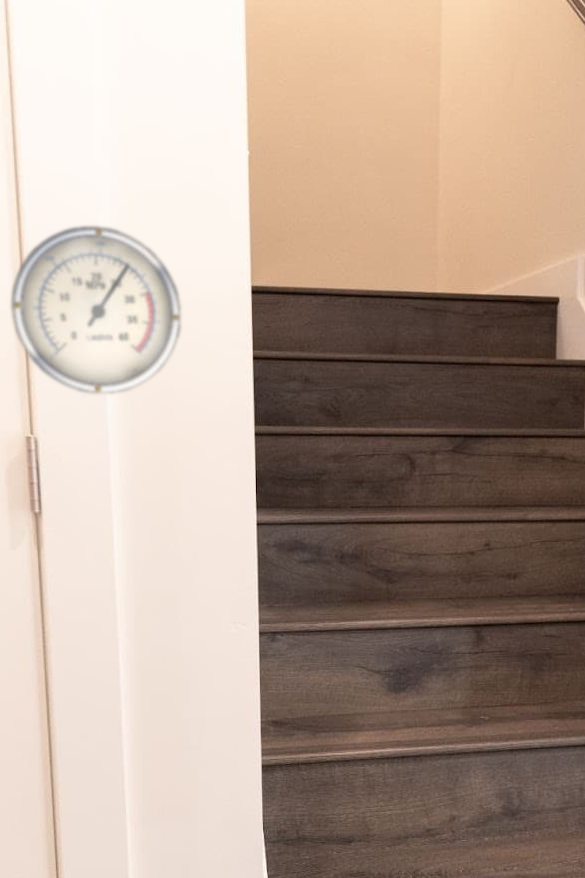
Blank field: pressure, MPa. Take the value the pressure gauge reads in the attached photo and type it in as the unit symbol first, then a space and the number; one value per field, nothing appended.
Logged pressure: MPa 25
